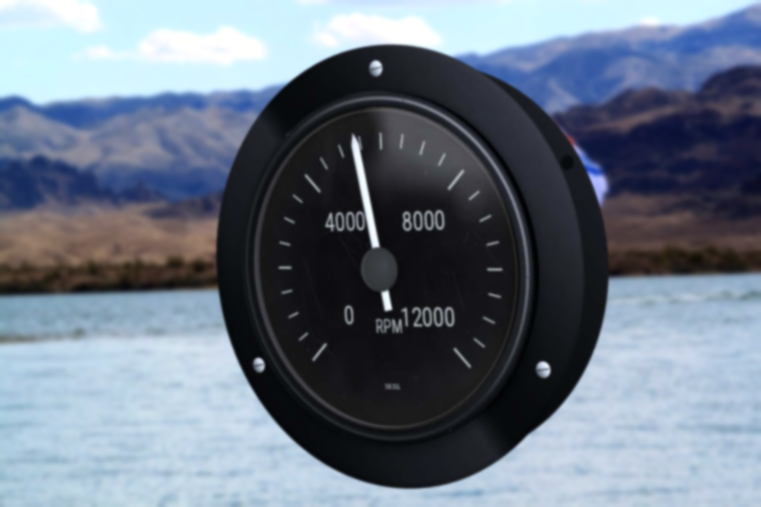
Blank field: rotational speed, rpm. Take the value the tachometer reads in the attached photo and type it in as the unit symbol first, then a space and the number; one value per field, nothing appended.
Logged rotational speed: rpm 5500
